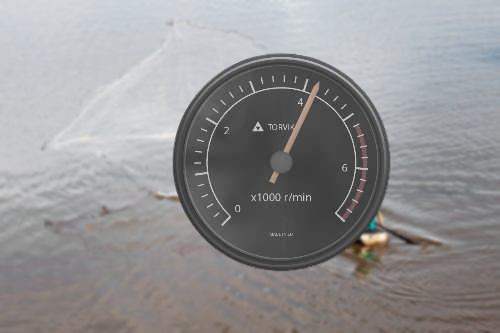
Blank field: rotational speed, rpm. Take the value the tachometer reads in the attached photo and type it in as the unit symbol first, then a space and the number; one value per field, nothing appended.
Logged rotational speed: rpm 4200
